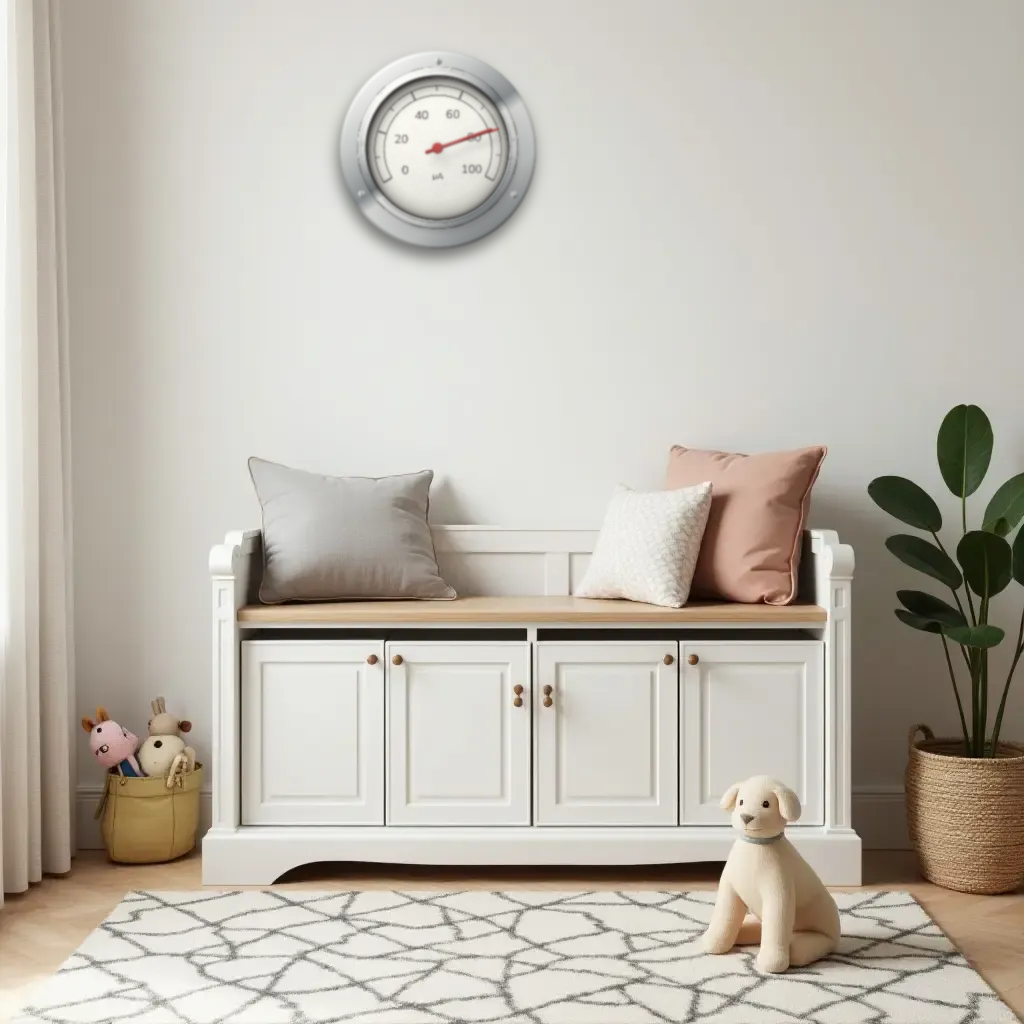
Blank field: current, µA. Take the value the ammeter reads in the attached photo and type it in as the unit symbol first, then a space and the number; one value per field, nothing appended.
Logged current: µA 80
